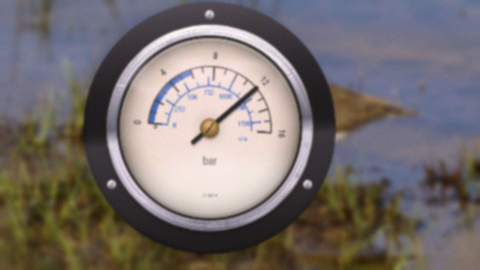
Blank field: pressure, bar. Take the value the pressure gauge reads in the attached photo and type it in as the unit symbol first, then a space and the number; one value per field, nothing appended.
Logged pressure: bar 12
